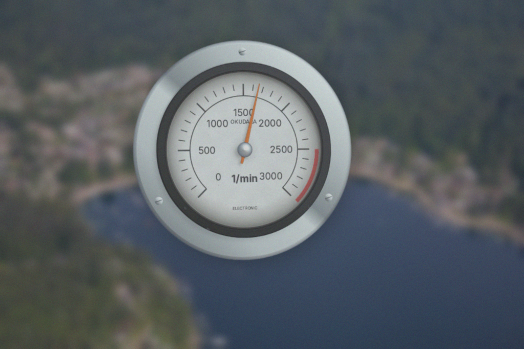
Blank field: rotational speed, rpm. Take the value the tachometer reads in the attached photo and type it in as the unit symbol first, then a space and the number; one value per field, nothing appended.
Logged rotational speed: rpm 1650
